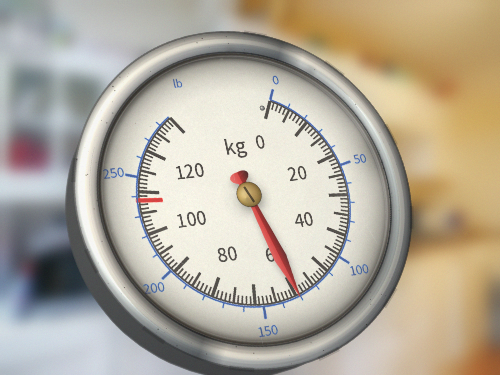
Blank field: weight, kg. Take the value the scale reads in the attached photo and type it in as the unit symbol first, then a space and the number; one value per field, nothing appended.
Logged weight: kg 60
